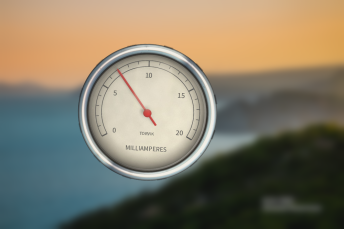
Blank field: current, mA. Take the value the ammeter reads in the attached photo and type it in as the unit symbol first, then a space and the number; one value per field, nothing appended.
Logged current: mA 7
